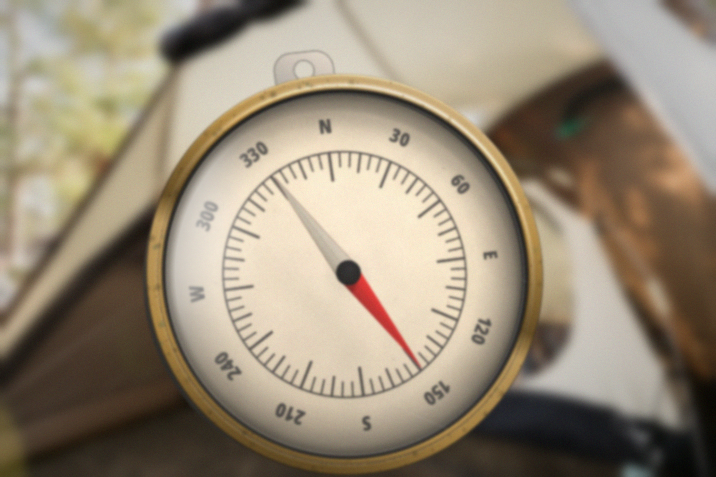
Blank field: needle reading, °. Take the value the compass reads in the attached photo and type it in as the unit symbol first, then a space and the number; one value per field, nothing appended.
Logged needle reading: ° 150
